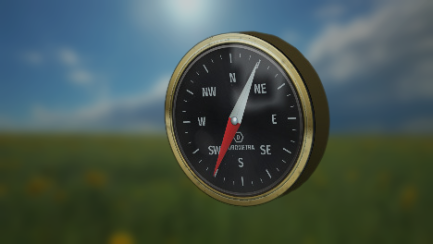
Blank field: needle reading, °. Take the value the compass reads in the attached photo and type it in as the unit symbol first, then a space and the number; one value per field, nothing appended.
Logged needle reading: ° 210
